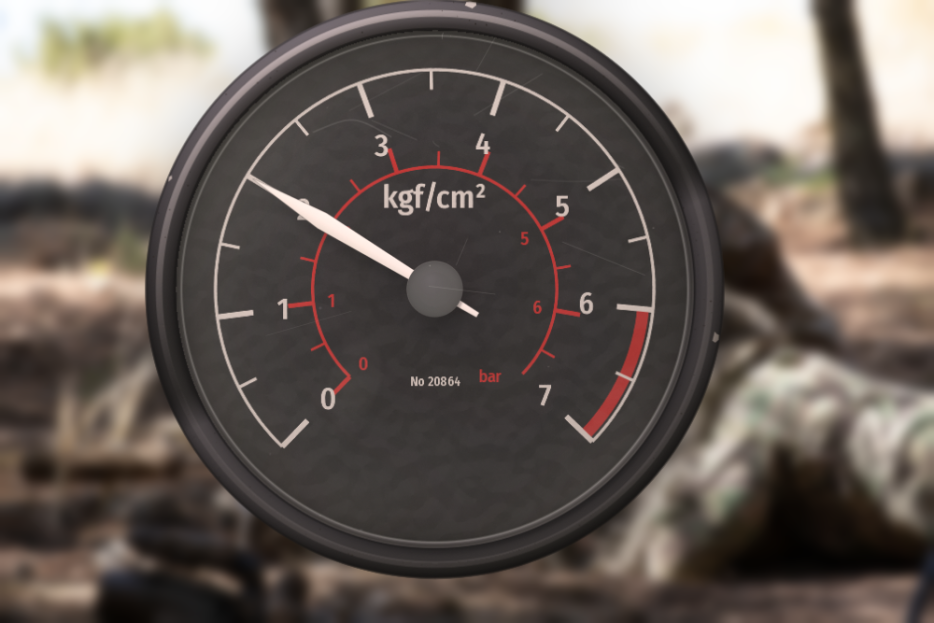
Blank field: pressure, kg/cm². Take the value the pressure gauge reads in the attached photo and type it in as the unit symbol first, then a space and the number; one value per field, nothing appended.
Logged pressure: kg/cm² 2
